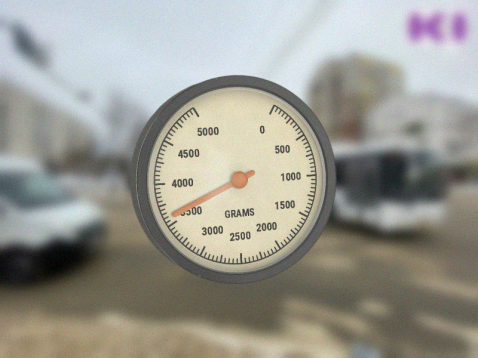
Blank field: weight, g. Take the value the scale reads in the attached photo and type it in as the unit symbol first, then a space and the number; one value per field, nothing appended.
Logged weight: g 3600
